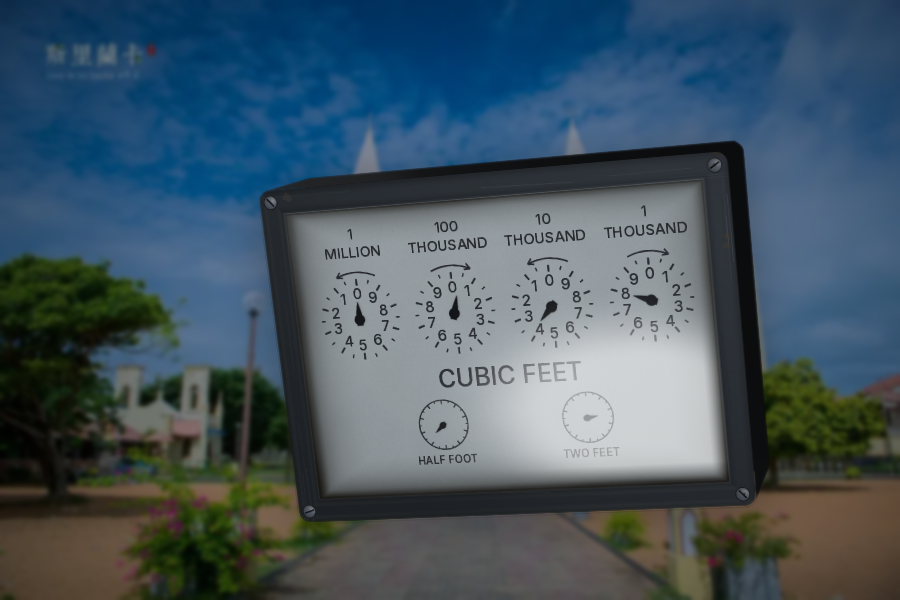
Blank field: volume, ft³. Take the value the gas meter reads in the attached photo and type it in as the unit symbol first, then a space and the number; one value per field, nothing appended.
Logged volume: ft³ 3800
